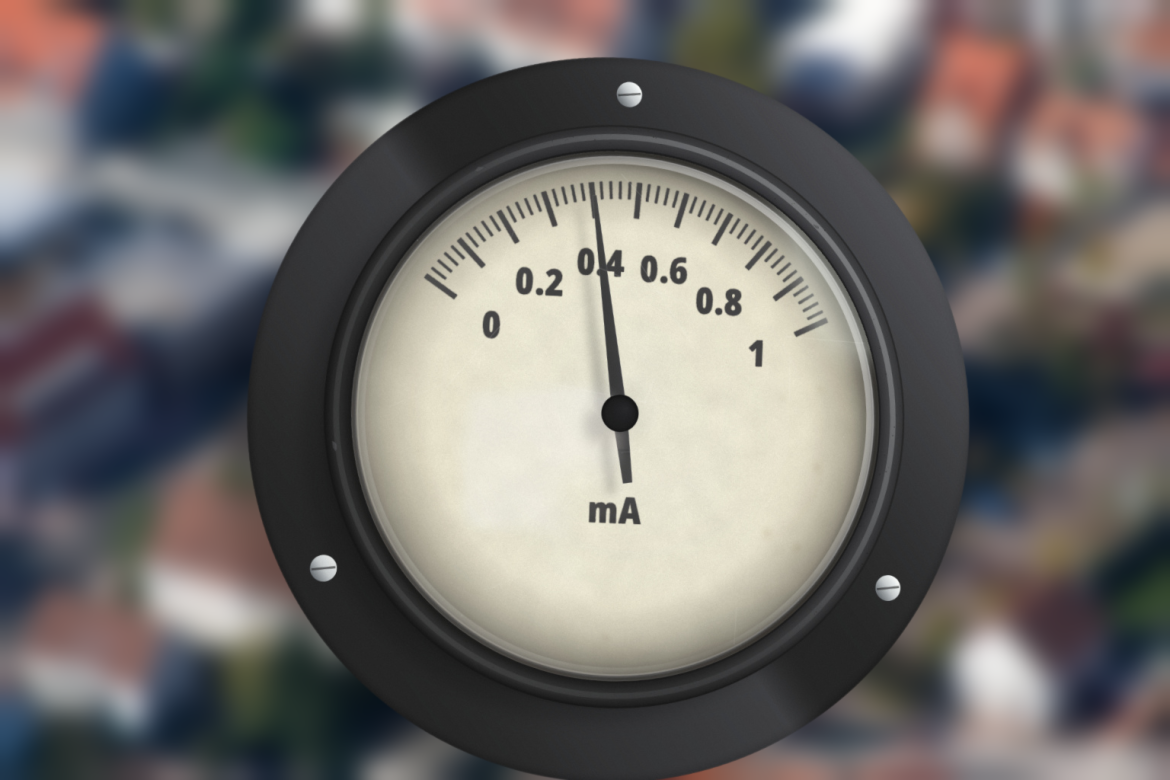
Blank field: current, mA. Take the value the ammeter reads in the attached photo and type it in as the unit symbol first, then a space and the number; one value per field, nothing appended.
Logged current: mA 0.4
